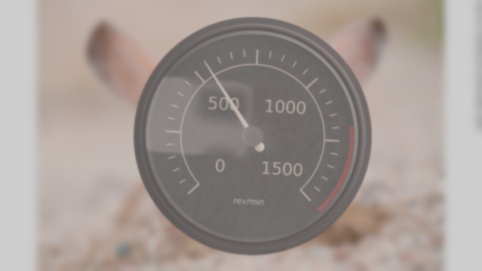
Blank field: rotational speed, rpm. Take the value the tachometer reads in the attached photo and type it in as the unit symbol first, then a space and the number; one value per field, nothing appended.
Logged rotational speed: rpm 550
